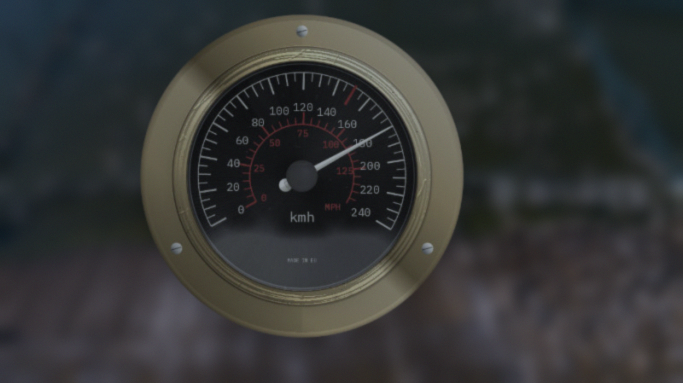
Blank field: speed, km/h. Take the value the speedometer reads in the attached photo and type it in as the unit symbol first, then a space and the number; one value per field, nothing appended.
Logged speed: km/h 180
